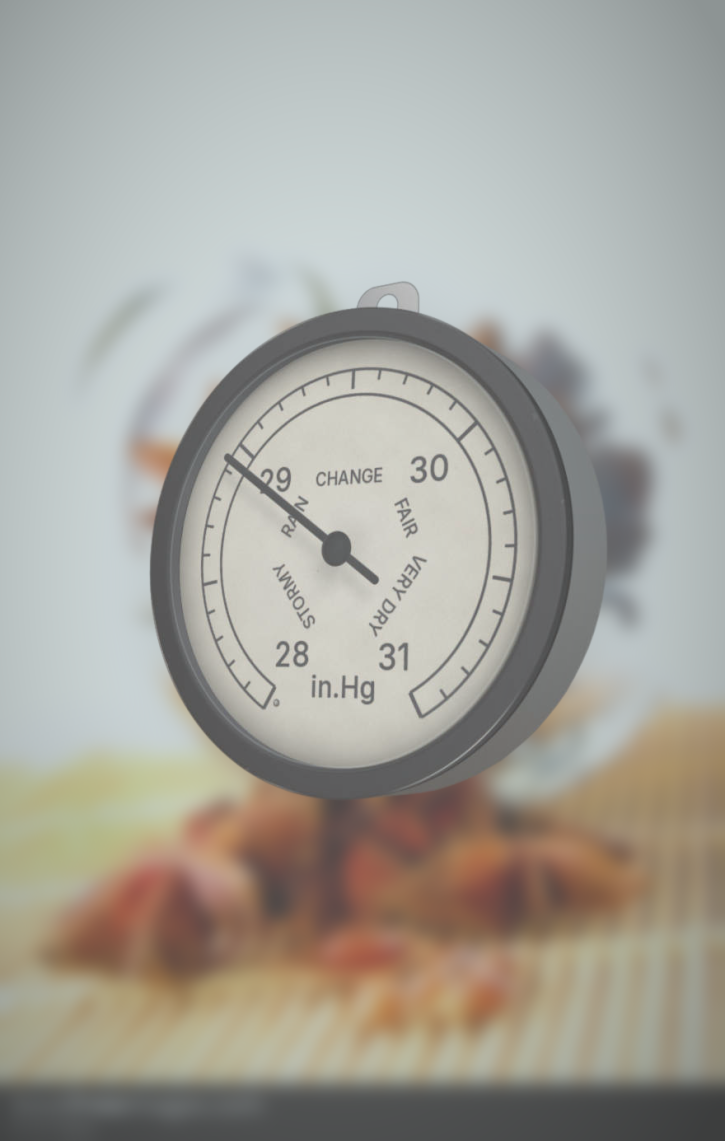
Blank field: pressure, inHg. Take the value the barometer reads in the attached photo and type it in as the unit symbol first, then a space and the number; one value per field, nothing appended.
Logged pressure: inHg 28.95
